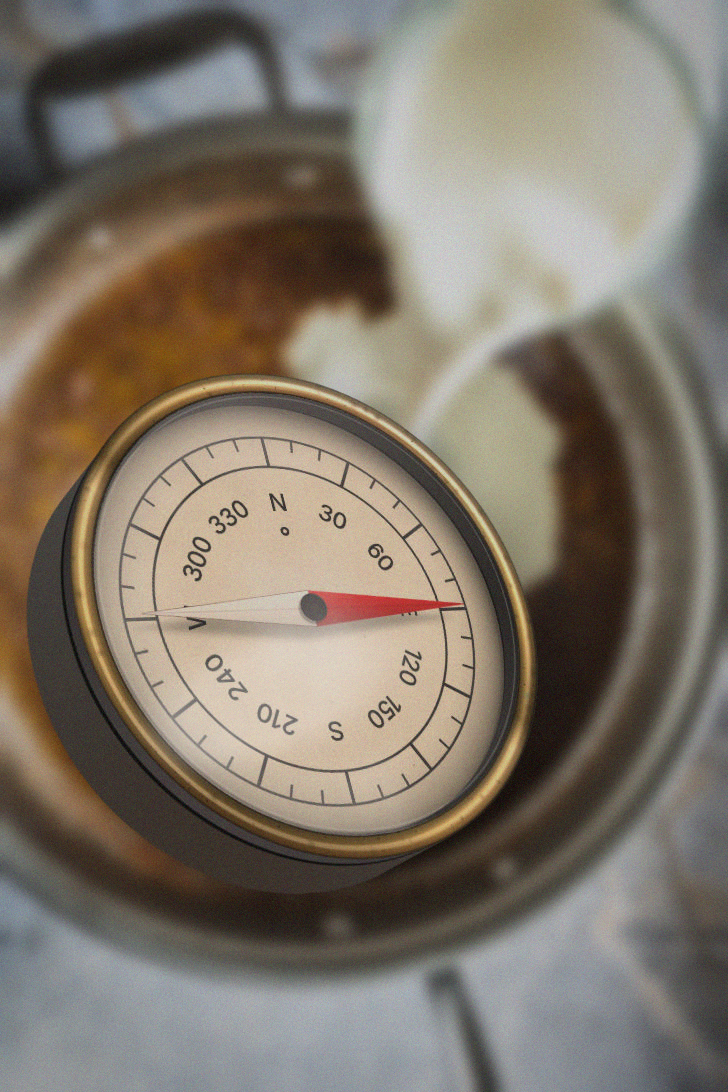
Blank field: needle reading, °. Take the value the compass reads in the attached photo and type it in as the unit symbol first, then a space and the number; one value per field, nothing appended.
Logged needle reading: ° 90
